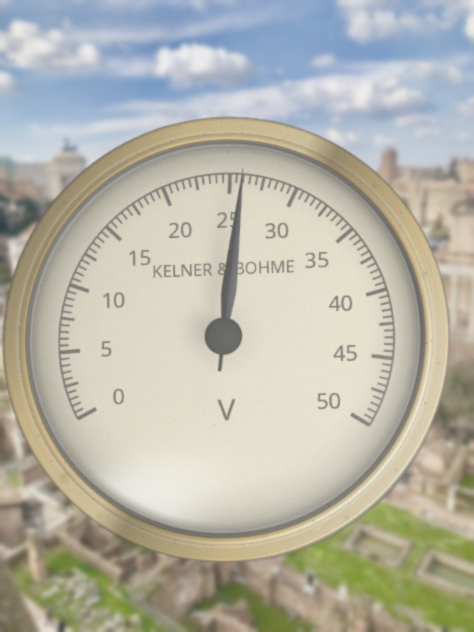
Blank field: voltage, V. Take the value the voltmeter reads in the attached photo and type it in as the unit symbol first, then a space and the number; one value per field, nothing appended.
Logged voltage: V 26
